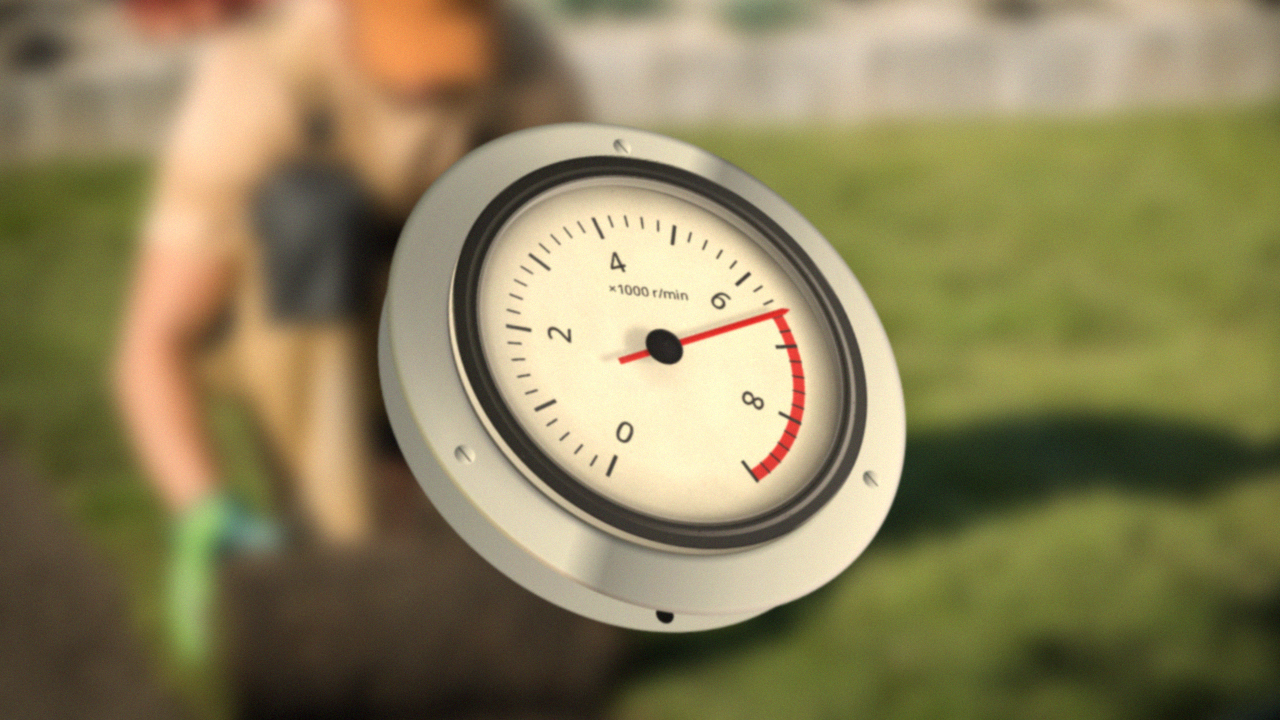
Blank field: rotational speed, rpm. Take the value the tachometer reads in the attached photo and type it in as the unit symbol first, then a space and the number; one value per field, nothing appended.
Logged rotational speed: rpm 6600
